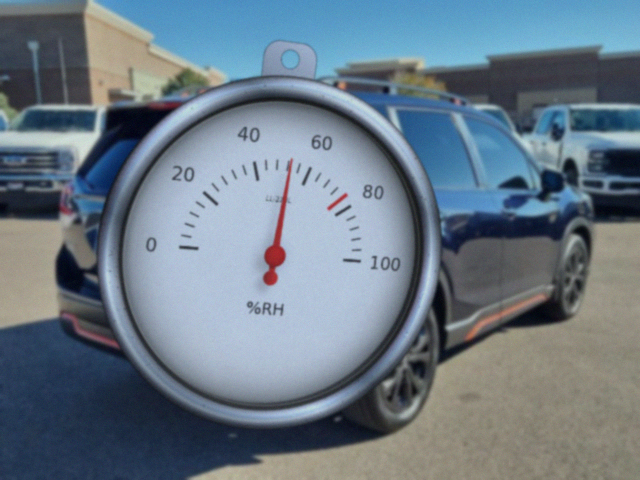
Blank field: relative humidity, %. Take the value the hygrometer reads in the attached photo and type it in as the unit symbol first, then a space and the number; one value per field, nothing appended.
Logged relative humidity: % 52
